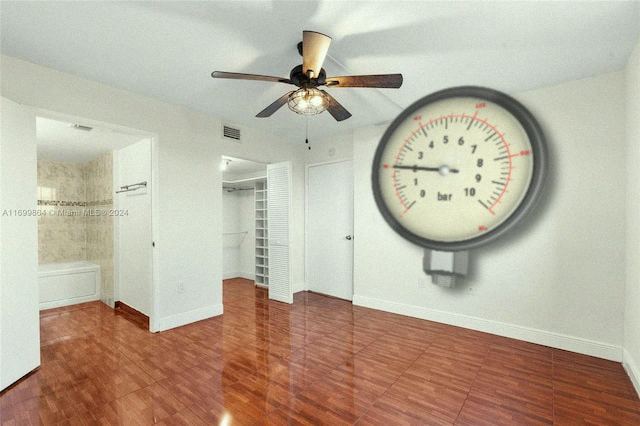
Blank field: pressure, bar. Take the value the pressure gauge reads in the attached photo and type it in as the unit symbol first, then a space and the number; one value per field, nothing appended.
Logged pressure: bar 2
